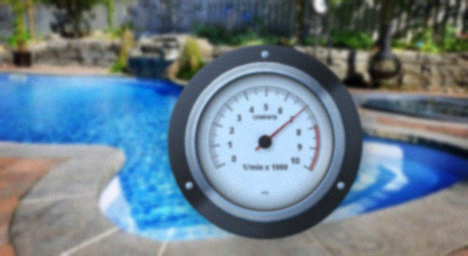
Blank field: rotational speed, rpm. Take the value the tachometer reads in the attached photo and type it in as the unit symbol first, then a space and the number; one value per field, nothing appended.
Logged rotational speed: rpm 7000
